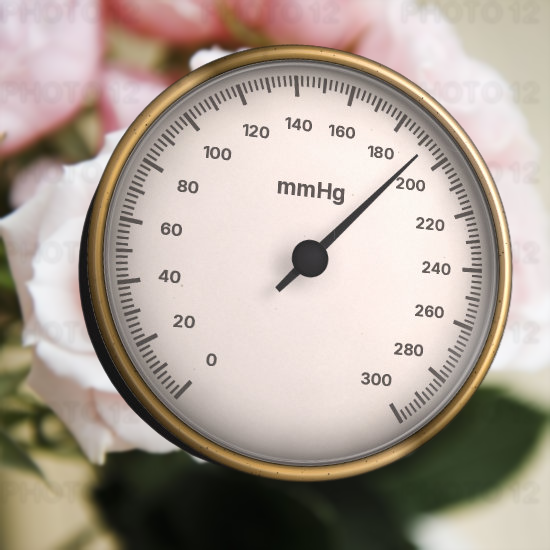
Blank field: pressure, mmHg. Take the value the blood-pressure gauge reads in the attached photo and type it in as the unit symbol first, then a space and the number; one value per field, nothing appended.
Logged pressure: mmHg 192
